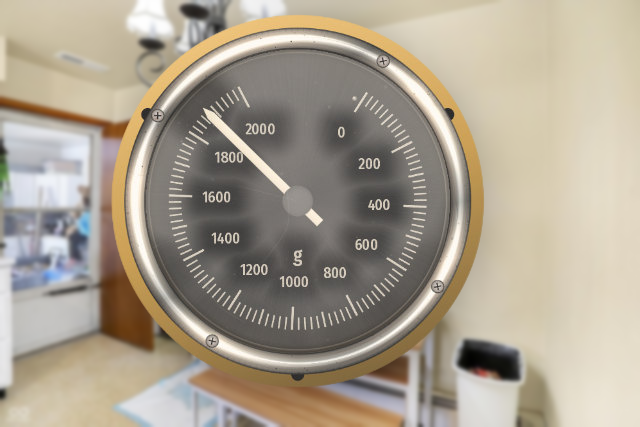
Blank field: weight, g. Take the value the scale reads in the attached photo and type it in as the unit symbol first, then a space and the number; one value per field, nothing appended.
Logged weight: g 1880
